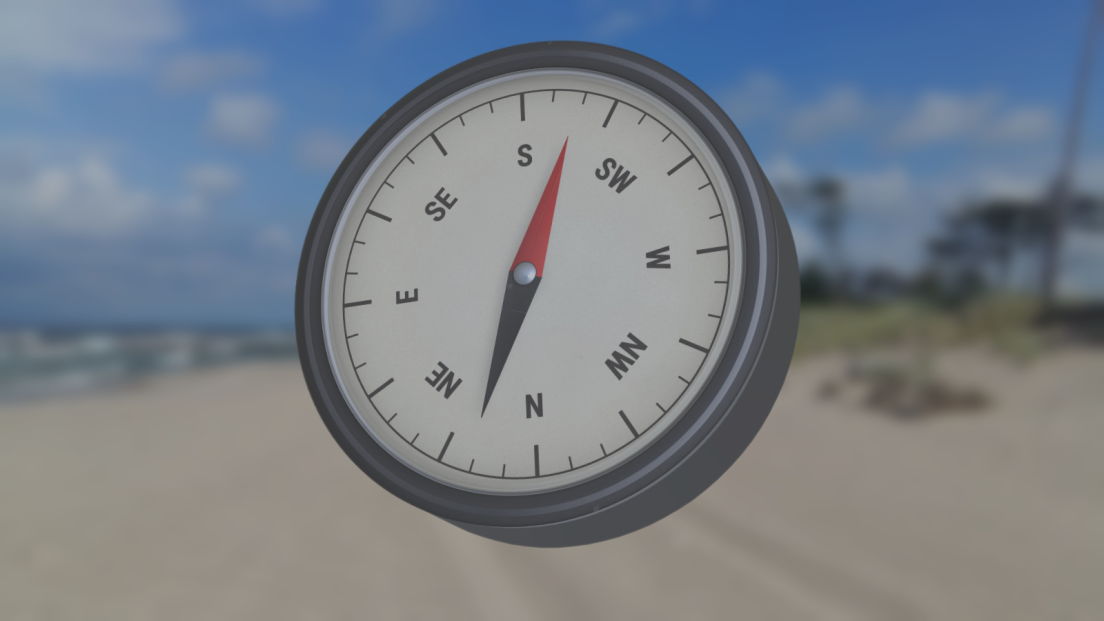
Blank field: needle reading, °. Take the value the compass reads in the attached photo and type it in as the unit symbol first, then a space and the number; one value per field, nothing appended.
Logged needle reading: ° 200
